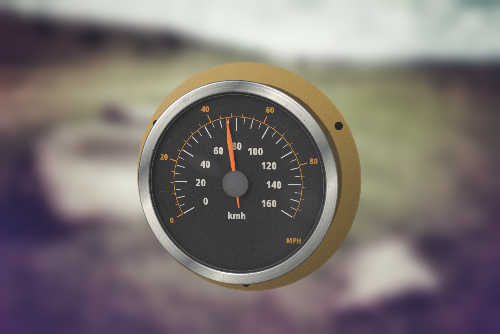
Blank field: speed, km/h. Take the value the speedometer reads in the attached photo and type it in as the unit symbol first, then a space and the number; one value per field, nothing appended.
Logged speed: km/h 75
